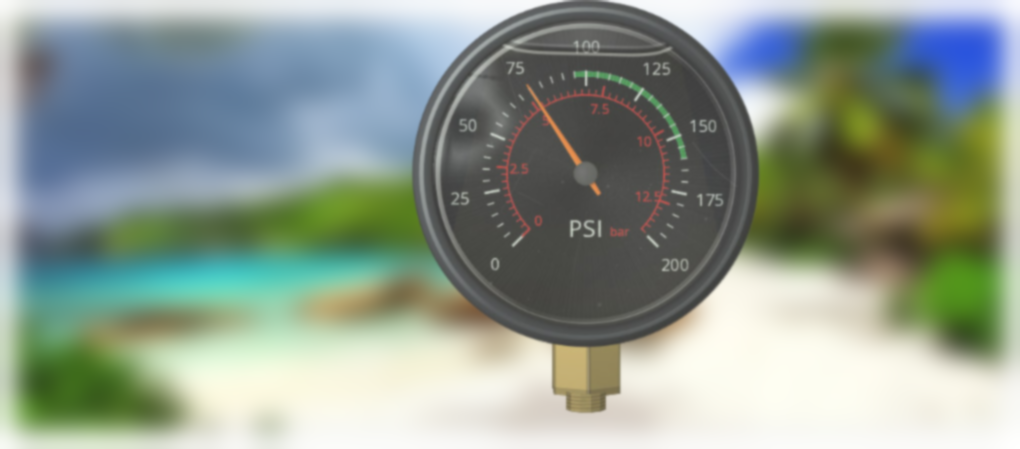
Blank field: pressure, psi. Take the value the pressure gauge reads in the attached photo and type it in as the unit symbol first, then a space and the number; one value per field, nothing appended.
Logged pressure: psi 75
